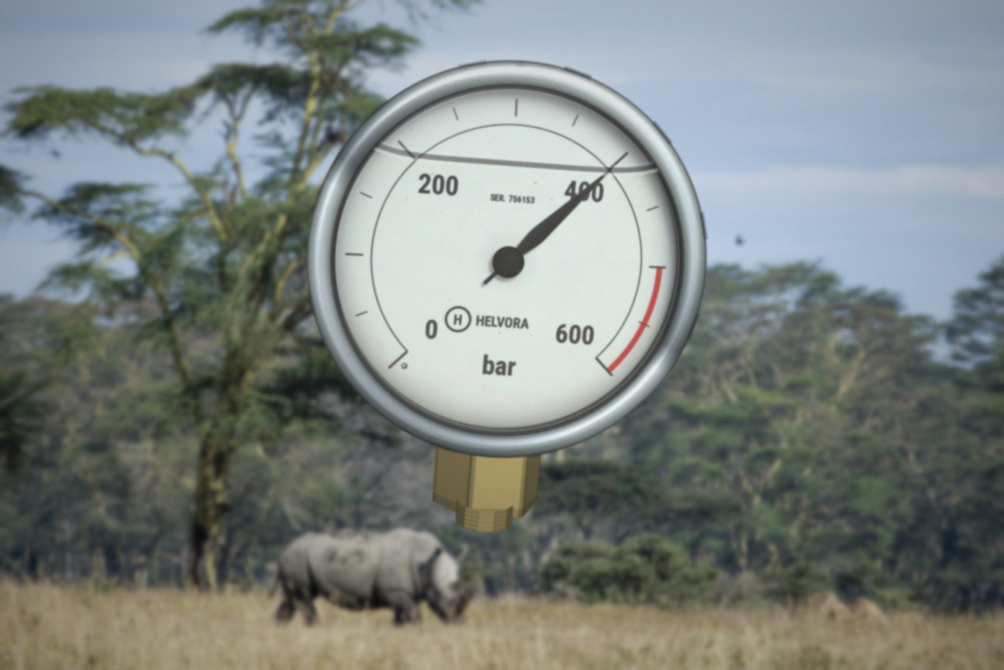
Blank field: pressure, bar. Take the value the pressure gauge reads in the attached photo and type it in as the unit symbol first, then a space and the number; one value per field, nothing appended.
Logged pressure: bar 400
